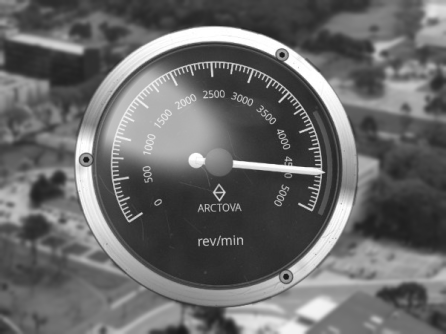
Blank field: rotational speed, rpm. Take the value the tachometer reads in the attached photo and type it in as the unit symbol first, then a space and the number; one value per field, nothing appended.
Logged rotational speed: rpm 4550
